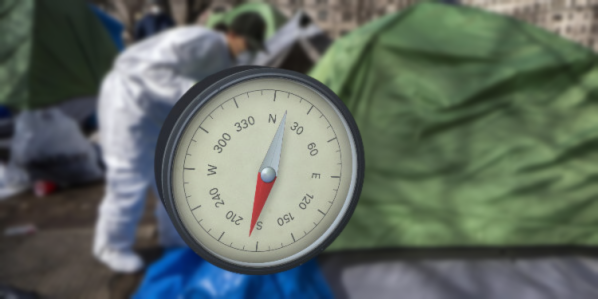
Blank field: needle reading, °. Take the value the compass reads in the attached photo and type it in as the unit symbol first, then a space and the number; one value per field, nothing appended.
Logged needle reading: ° 190
